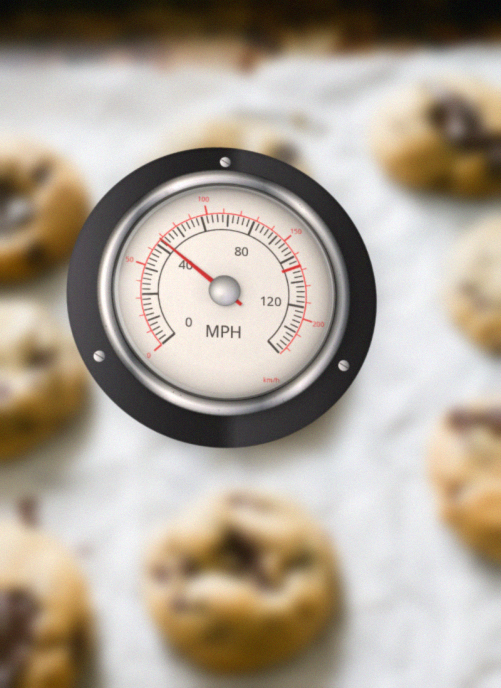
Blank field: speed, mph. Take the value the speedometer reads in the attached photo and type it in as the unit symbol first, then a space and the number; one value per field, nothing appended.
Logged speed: mph 42
